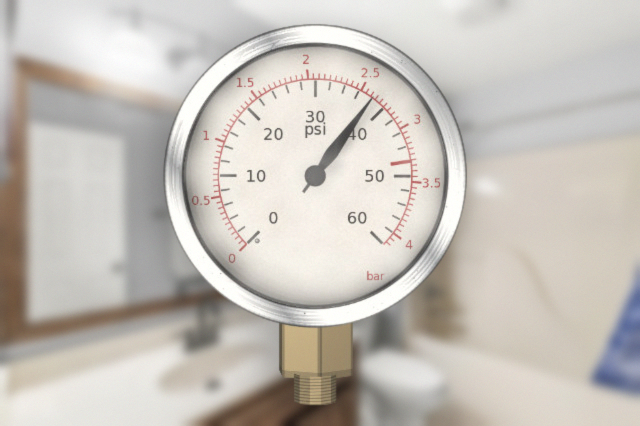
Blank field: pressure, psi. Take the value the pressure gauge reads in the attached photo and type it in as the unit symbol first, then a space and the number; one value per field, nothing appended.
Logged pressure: psi 38
